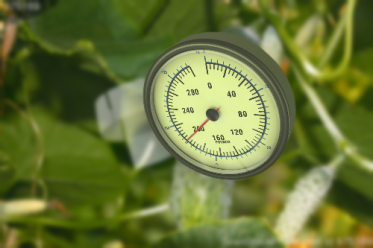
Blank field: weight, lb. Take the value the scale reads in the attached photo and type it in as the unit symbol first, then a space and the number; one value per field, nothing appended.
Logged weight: lb 200
